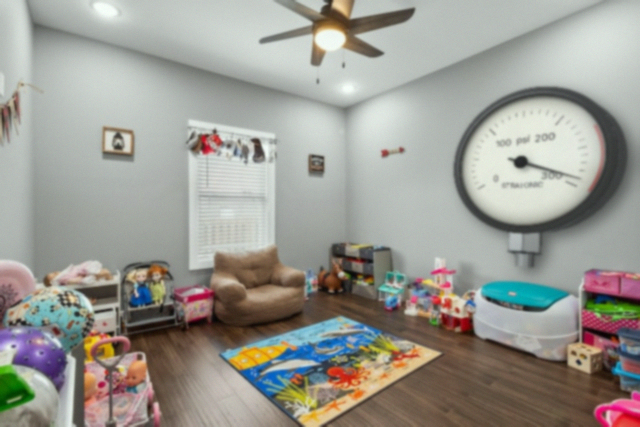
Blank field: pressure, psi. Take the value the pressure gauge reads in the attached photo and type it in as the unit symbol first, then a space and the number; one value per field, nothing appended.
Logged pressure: psi 290
